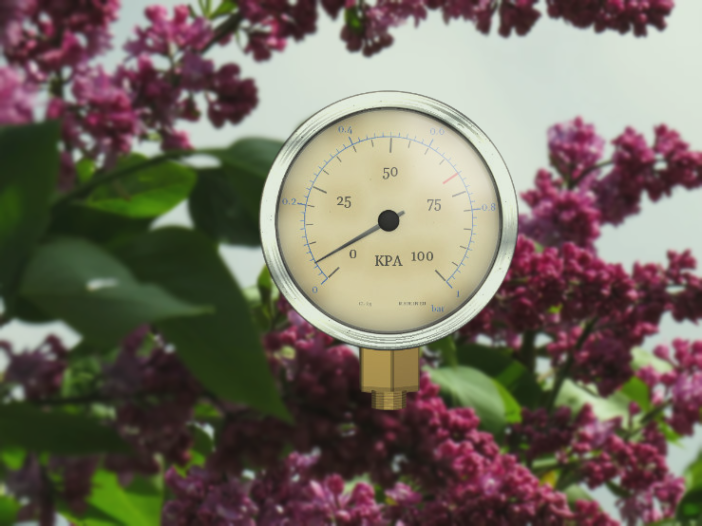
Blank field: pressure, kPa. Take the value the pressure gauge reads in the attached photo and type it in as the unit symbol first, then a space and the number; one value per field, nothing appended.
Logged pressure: kPa 5
